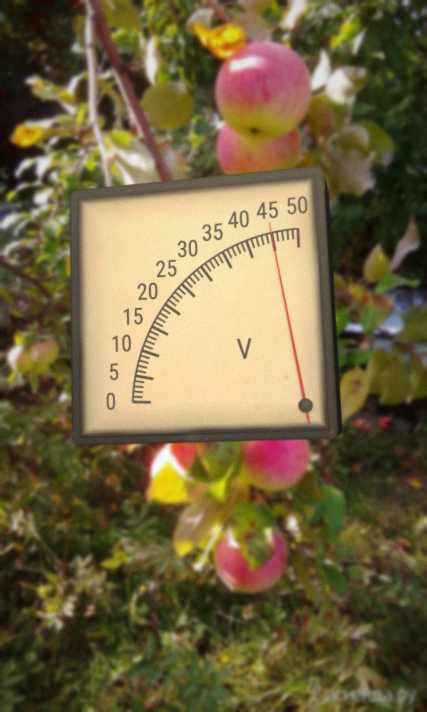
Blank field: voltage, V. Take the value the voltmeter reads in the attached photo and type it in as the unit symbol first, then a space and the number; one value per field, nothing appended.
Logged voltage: V 45
